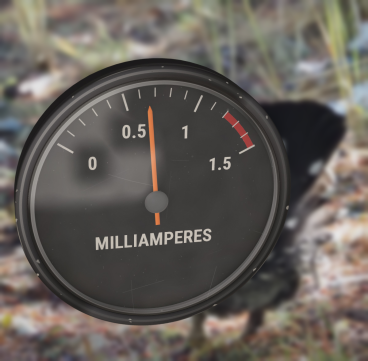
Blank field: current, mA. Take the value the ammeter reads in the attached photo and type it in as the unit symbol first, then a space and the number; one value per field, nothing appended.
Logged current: mA 0.65
